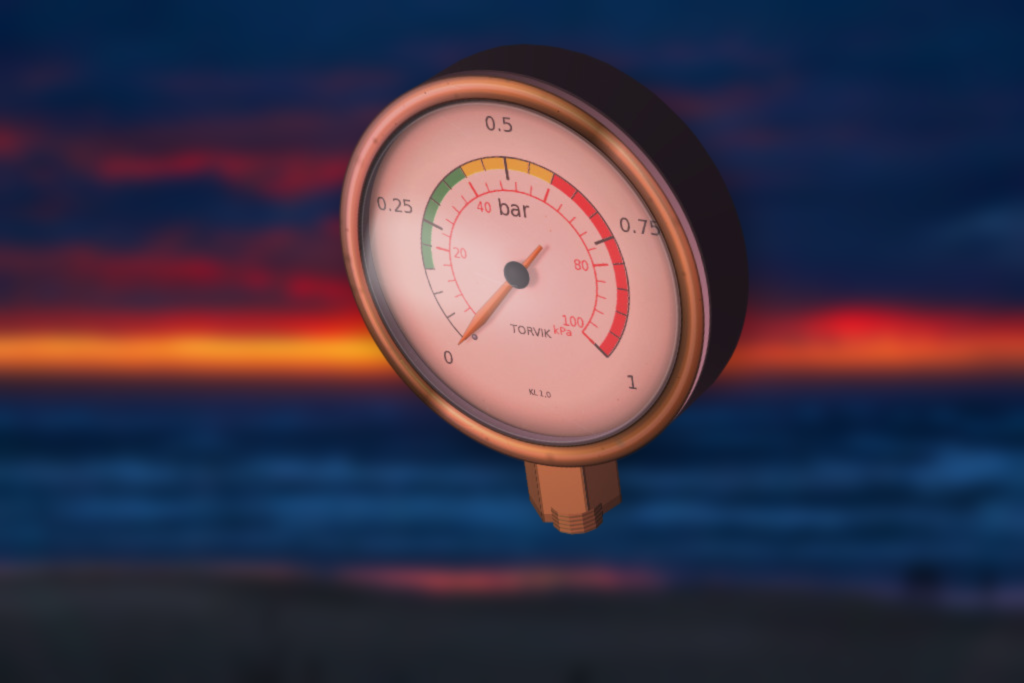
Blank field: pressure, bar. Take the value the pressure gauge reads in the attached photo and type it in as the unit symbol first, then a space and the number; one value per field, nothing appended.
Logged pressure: bar 0
